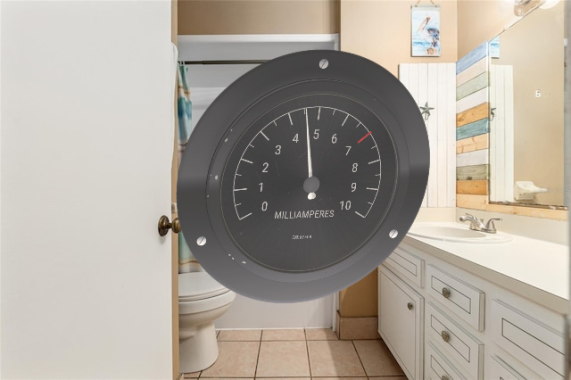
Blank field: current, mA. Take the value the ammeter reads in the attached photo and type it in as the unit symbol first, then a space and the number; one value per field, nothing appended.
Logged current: mA 4.5
